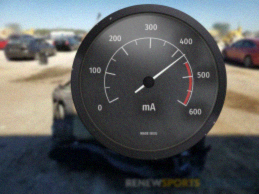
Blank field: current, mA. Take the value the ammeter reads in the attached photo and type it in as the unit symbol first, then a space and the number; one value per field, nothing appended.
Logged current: mA 425
